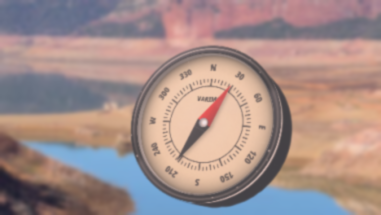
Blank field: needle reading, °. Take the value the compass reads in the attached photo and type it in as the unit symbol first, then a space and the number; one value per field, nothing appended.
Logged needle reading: ° 30
